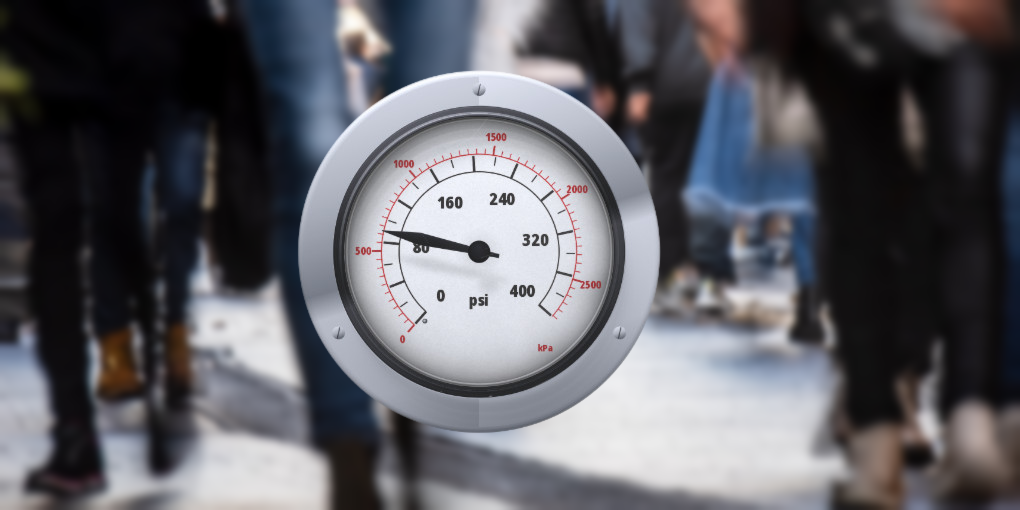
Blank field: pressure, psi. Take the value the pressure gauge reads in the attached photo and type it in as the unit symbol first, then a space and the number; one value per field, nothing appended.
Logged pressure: psi 90
